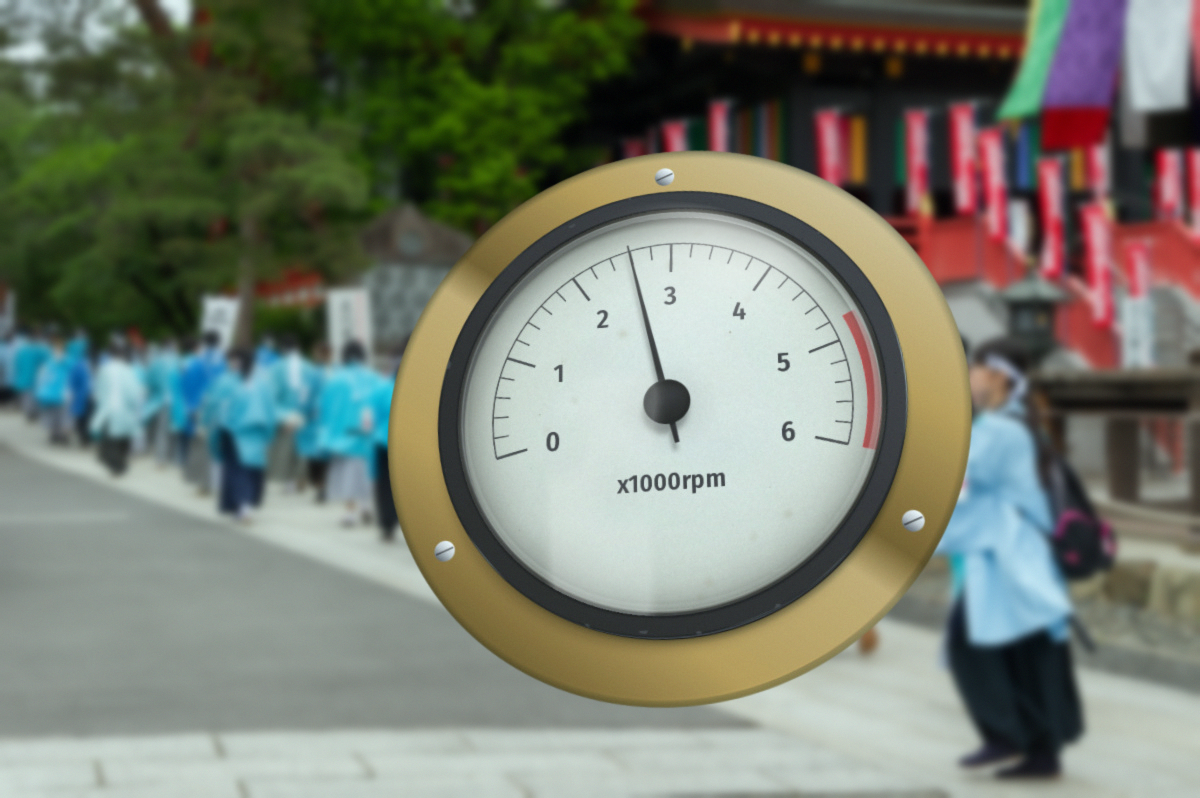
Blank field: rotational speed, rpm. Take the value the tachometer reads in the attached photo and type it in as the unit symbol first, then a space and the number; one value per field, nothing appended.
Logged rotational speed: rpm 2600
